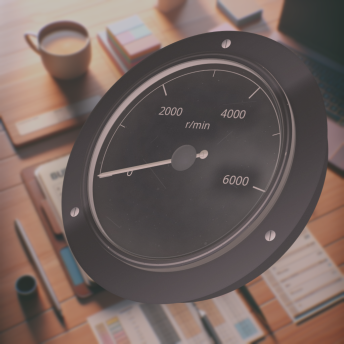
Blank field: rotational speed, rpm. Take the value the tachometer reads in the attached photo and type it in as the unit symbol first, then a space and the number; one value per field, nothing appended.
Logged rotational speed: rpm 0
